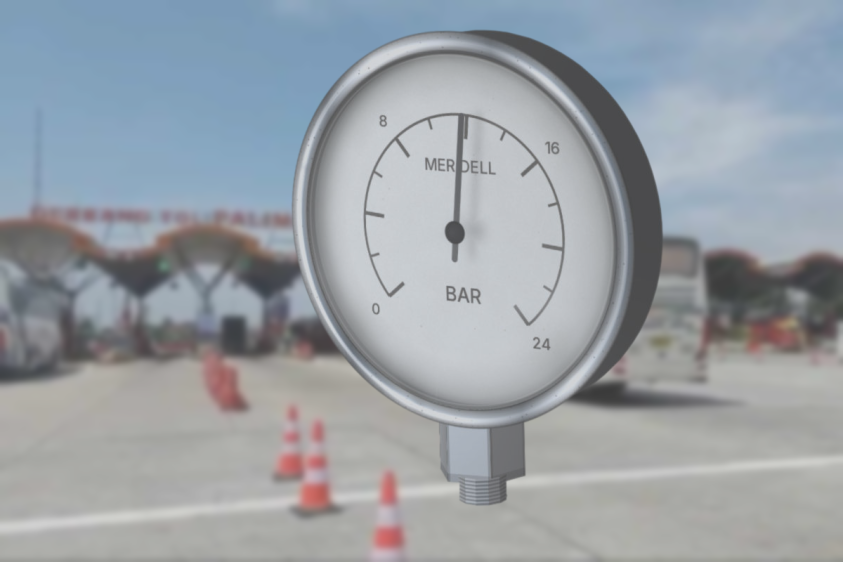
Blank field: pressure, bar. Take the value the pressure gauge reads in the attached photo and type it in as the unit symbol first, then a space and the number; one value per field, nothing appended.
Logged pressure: bar 12
